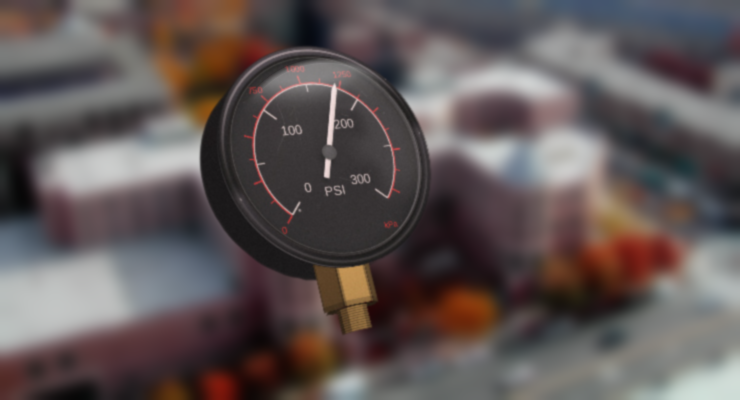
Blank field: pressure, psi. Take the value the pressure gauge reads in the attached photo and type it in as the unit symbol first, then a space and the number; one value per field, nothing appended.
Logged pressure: psi 175
